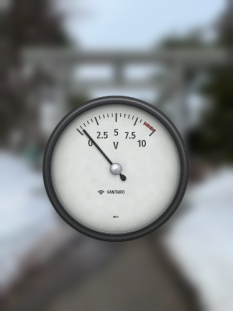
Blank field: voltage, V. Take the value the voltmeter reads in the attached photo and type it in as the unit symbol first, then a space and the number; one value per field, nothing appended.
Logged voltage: V 0.5
